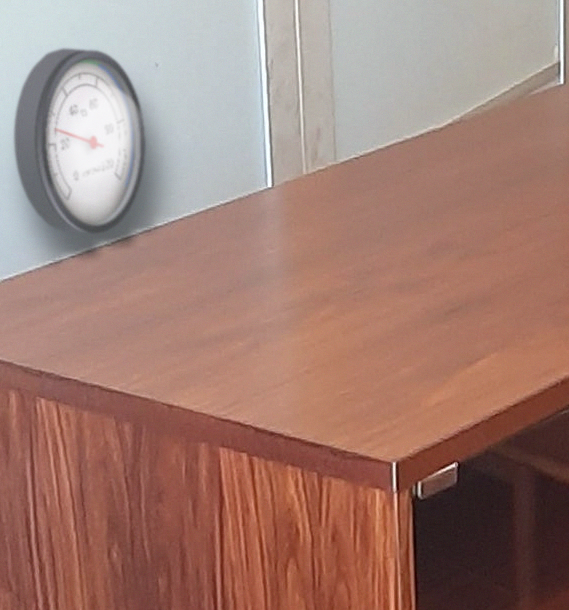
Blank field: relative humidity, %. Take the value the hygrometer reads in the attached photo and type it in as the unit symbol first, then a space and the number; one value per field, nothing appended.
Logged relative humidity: % 25
